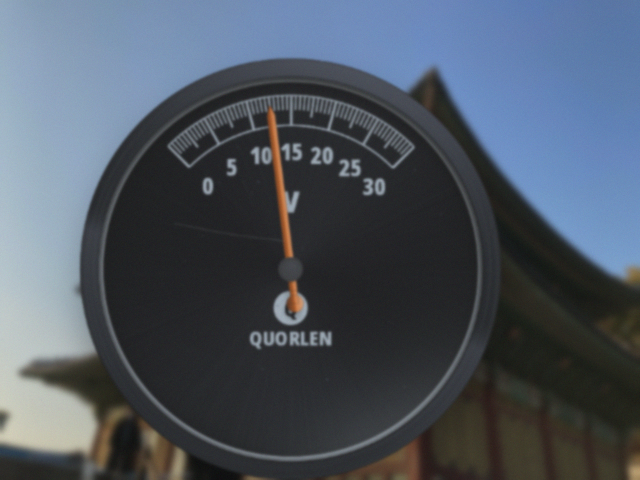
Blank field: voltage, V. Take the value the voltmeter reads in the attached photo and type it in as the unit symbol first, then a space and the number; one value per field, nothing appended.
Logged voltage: V 12.5
